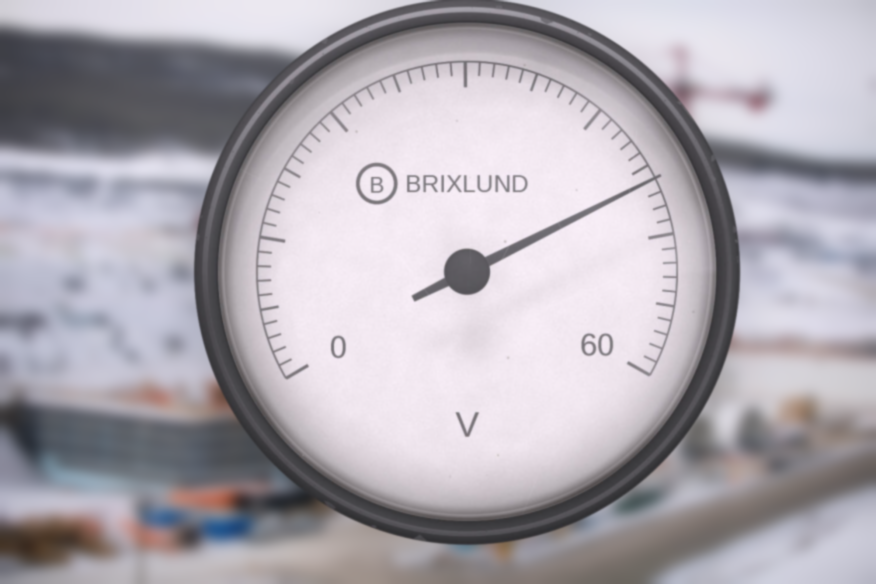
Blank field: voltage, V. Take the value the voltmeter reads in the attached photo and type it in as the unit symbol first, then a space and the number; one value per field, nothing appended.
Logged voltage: V 46
